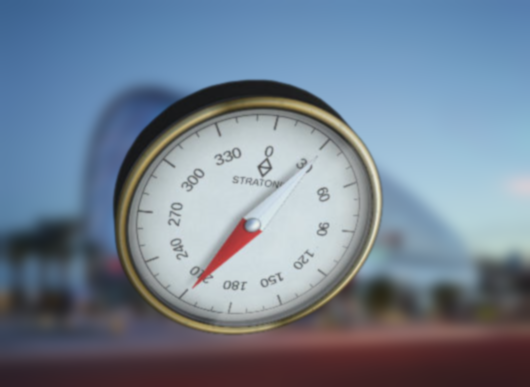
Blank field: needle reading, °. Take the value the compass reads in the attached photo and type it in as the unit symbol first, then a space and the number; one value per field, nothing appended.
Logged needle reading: ° 210
